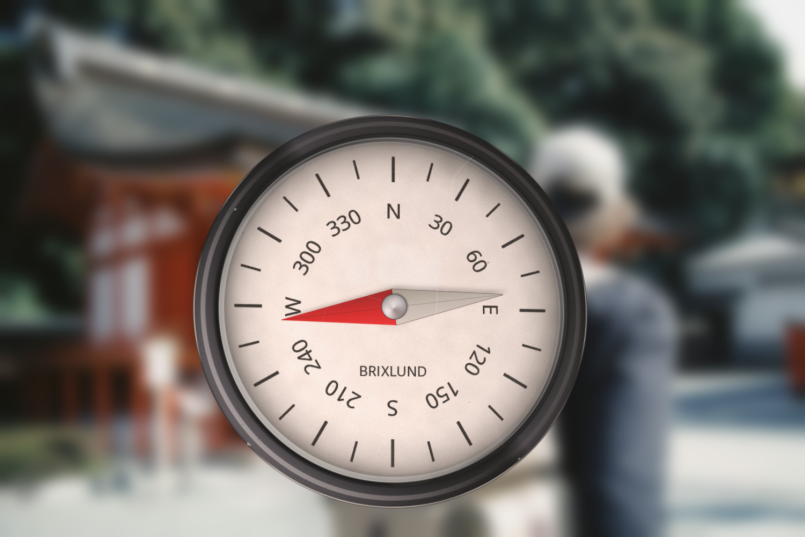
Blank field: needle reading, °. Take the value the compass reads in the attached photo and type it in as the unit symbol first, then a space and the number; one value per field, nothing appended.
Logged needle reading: ° 262.5
